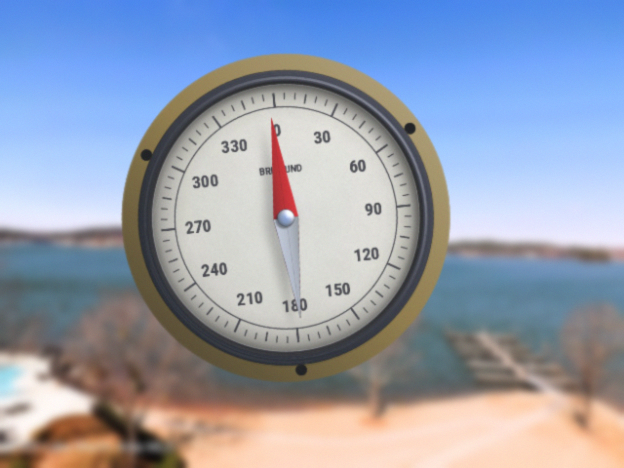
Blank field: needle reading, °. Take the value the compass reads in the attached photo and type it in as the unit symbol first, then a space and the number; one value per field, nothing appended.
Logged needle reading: ° 357.5
